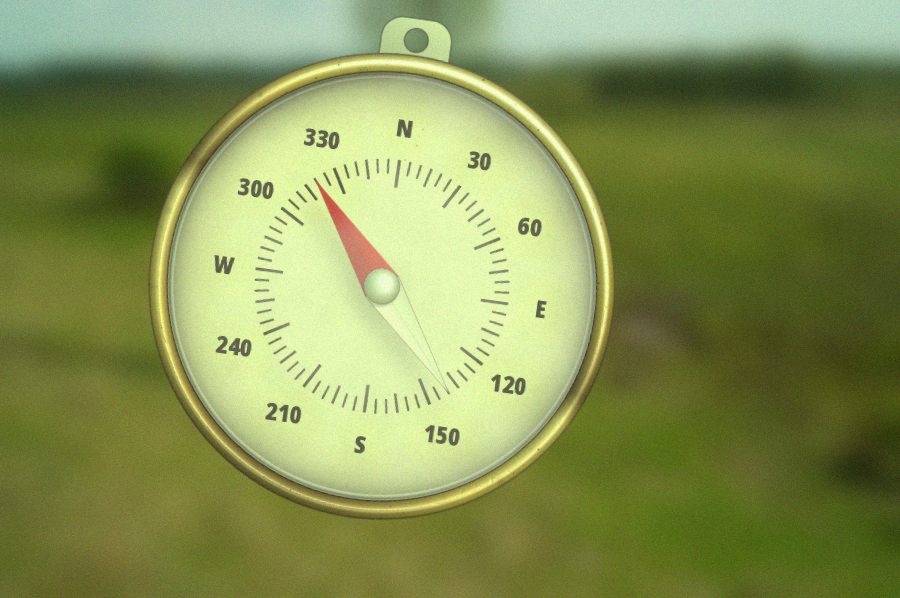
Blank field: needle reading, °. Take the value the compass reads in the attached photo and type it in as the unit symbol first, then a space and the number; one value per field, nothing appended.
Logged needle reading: ° 320
